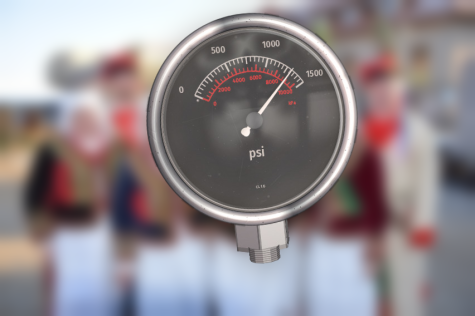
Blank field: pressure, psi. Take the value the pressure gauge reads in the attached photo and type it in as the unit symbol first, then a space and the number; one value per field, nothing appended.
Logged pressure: psi 1300
